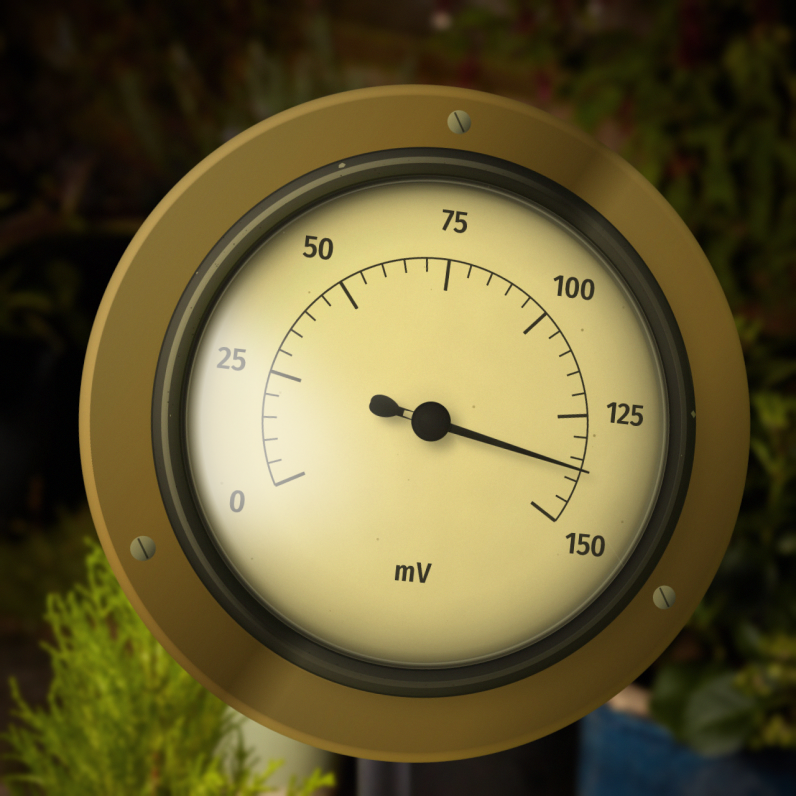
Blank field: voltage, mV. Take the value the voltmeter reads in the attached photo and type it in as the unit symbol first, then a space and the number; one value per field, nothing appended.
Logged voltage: mV 137.5
